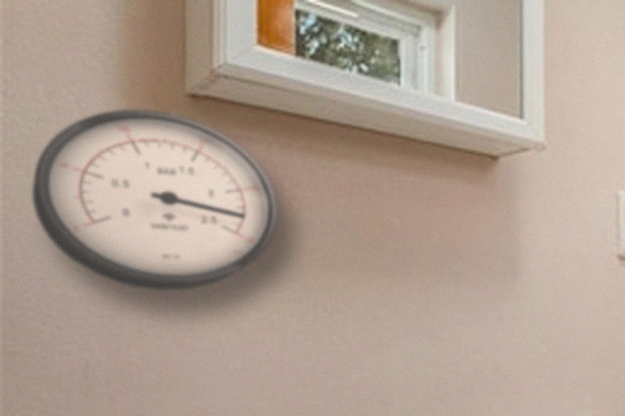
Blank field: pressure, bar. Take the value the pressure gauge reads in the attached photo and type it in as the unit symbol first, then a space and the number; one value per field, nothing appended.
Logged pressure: bar 2.3
